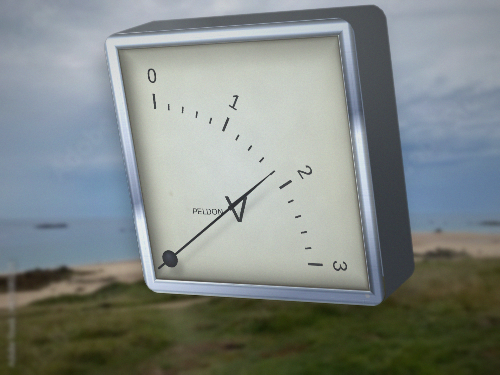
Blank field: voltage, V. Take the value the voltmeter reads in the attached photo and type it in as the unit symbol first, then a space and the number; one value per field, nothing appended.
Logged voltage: V 1.8
